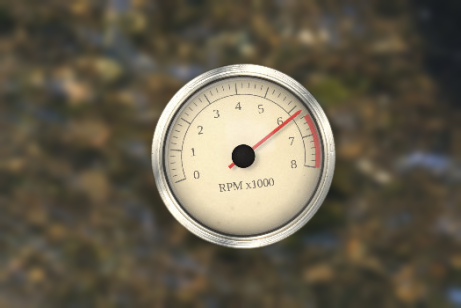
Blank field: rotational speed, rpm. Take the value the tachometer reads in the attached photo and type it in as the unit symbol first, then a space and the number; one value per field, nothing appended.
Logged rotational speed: rpm 6200
